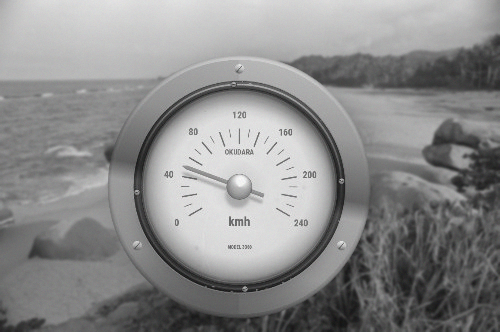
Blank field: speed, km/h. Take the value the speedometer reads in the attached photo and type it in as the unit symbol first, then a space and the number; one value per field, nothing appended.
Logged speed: km/h 50
